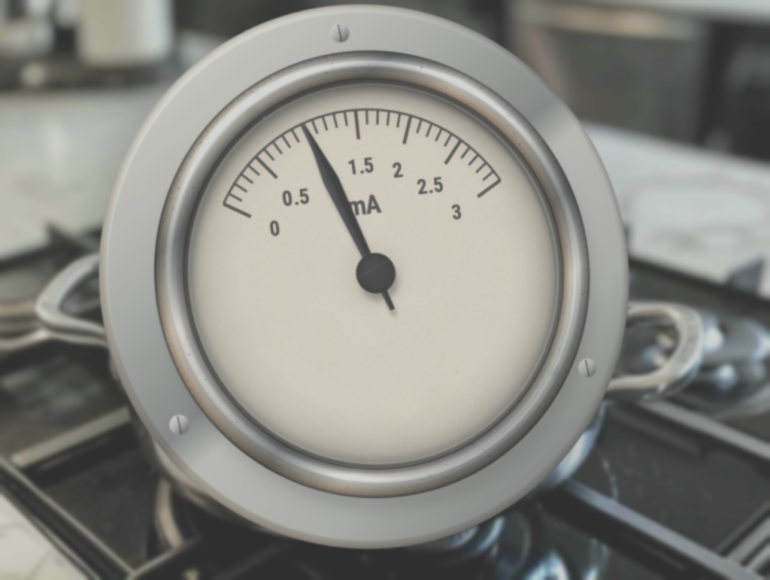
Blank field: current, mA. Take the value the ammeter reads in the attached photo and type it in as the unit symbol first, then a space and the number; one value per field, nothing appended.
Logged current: mA 1
